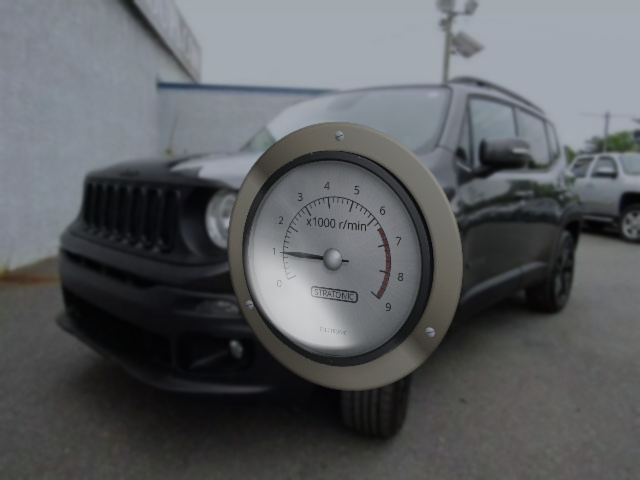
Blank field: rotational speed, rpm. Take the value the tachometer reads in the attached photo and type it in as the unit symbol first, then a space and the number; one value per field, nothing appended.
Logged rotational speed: rpm 1000
